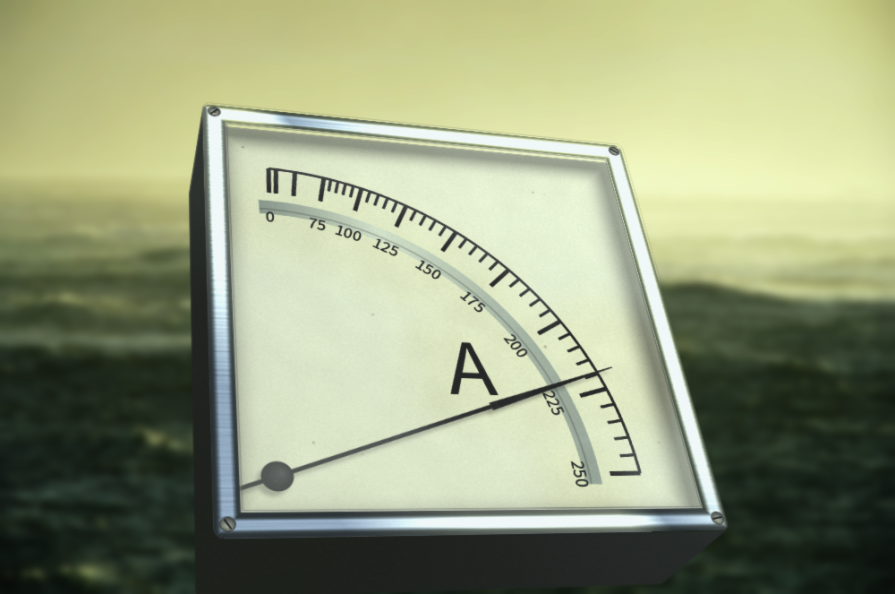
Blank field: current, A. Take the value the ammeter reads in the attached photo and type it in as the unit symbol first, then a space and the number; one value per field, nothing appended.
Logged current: A 220
